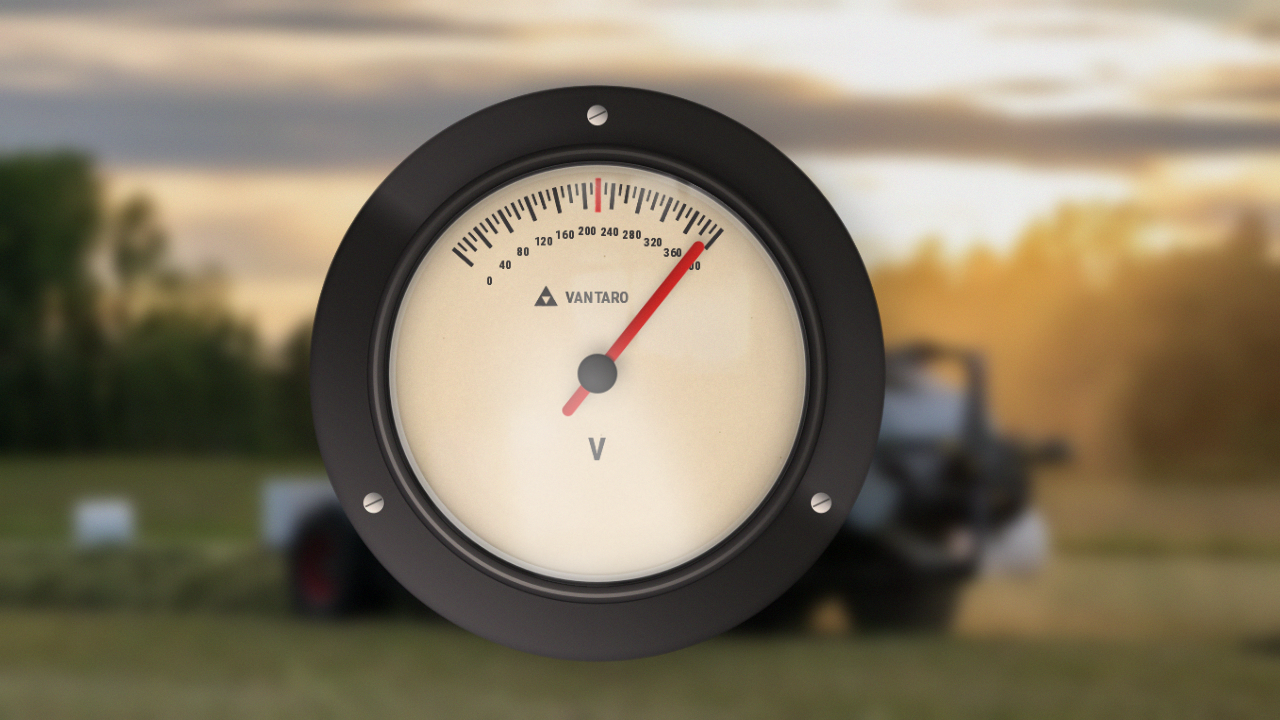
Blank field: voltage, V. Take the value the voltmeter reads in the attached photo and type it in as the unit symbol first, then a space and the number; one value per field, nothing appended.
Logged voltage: V 390
